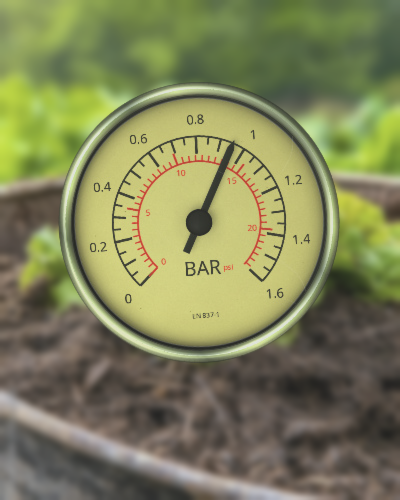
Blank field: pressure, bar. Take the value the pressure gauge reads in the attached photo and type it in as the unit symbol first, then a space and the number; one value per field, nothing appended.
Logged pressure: bar 0.95
